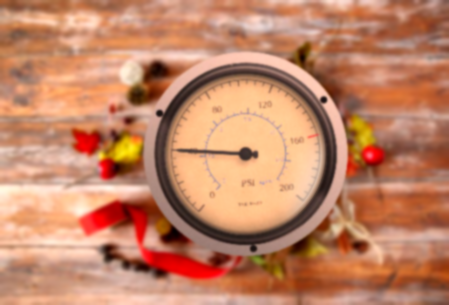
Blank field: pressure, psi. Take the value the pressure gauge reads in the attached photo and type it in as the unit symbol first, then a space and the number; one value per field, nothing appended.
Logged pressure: psi 40
